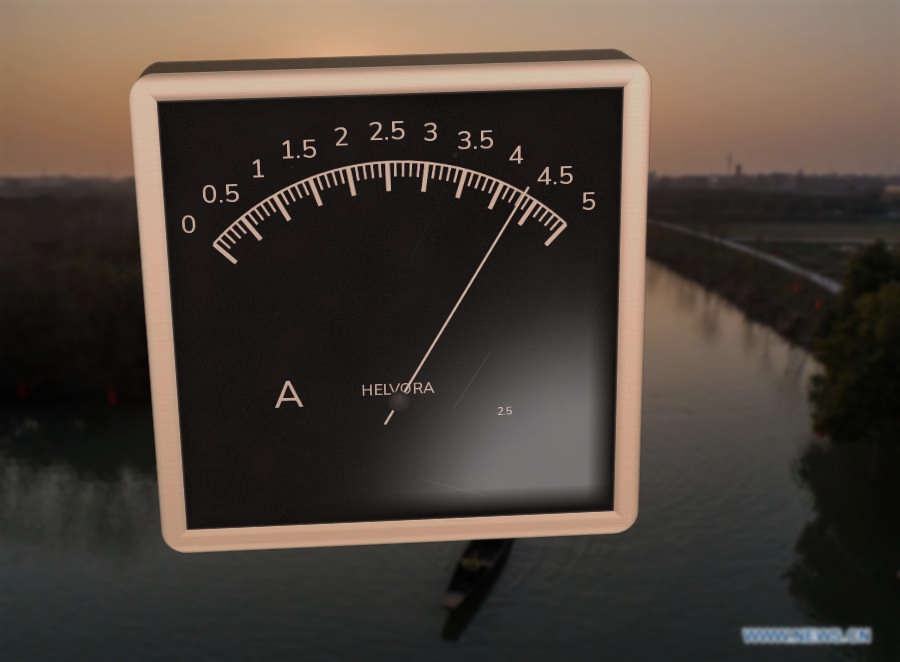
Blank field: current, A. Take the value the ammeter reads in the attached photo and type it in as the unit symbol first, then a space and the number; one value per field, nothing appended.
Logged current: A 4.3
